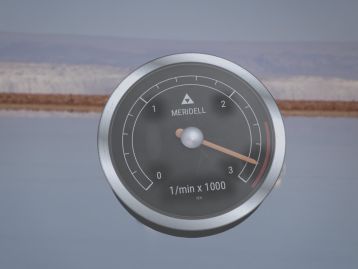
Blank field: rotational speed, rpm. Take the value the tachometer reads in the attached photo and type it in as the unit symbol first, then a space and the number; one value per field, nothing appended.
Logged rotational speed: rpm 2800
